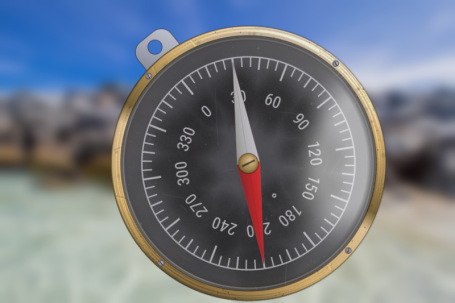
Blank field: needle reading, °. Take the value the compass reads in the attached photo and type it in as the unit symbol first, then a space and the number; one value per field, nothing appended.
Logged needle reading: ° 210
